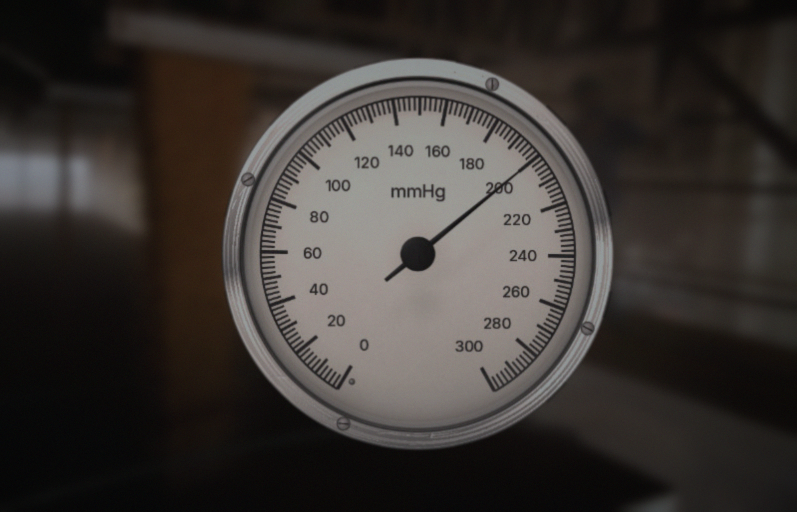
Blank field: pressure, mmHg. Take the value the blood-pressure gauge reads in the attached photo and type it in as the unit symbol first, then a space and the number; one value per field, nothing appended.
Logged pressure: mmHg 200
